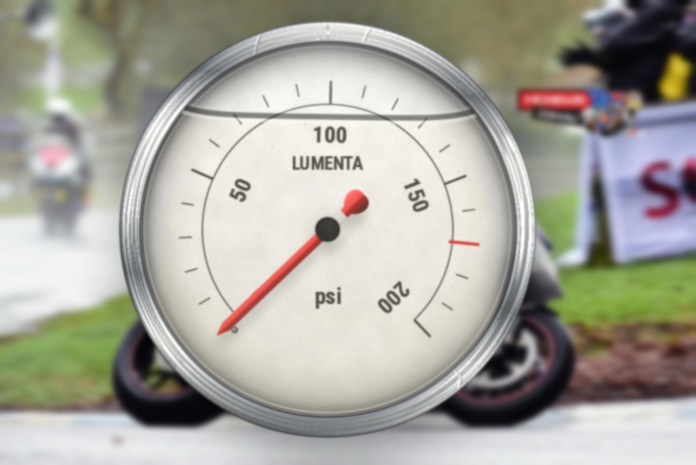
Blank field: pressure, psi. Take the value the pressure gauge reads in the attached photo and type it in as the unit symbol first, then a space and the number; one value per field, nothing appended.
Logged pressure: psi 0
